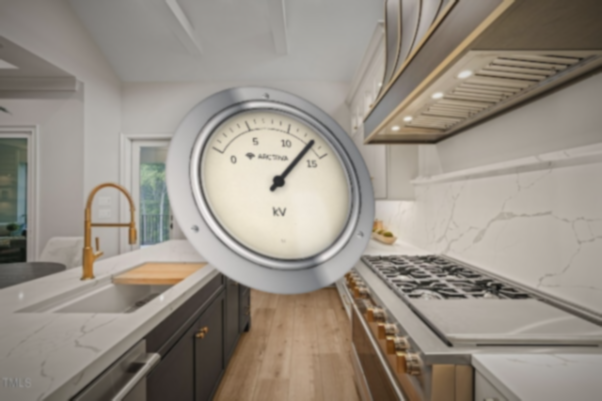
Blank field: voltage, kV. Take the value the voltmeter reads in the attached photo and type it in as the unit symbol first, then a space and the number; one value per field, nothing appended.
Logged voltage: kV 13
